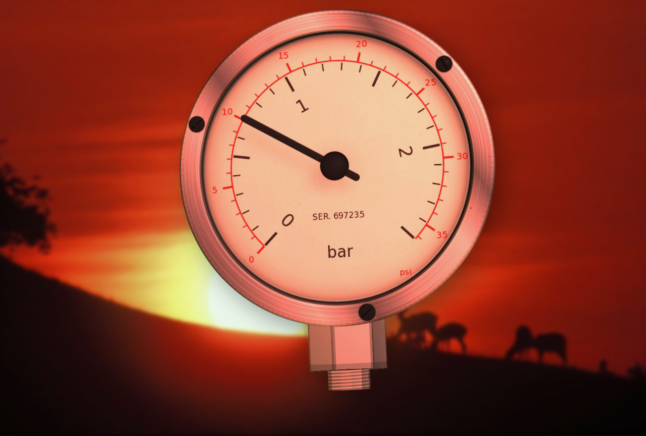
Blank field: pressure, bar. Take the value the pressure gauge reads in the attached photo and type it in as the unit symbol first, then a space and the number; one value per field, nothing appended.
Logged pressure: bar 0.7
